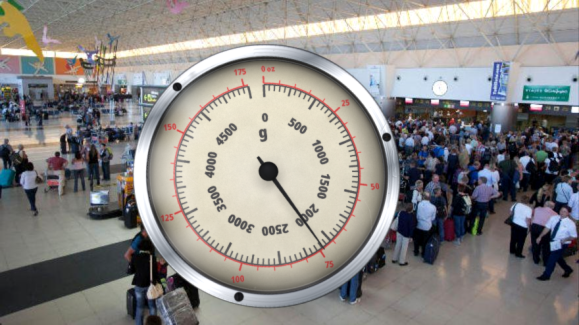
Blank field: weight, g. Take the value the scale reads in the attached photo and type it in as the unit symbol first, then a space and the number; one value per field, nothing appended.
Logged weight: g 2100
